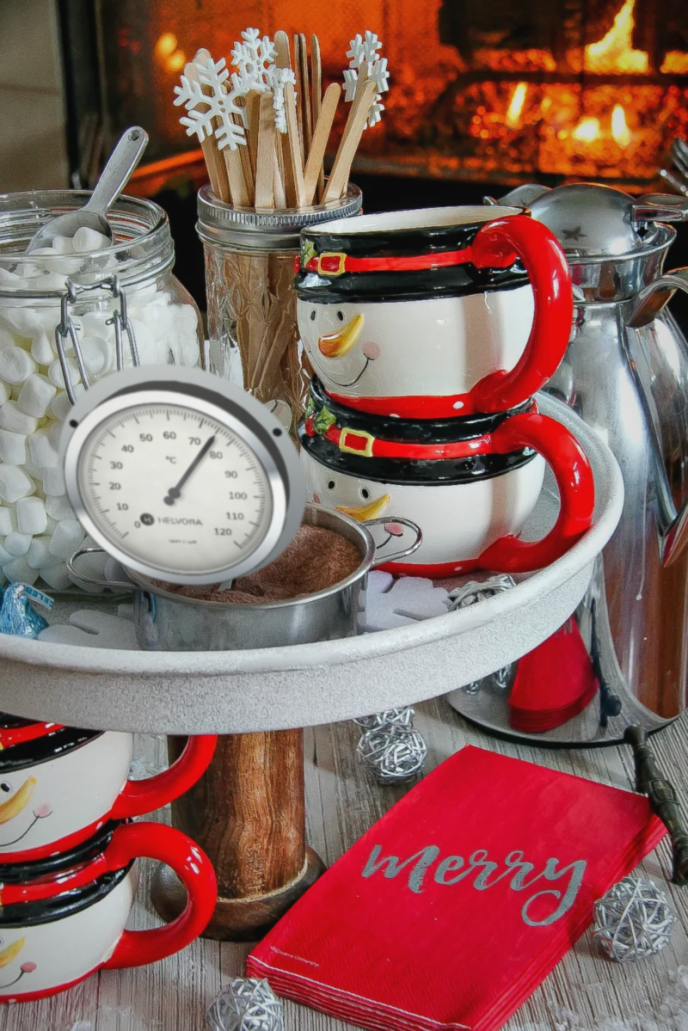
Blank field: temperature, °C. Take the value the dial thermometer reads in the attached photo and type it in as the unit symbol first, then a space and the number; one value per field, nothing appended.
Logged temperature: °C 75
